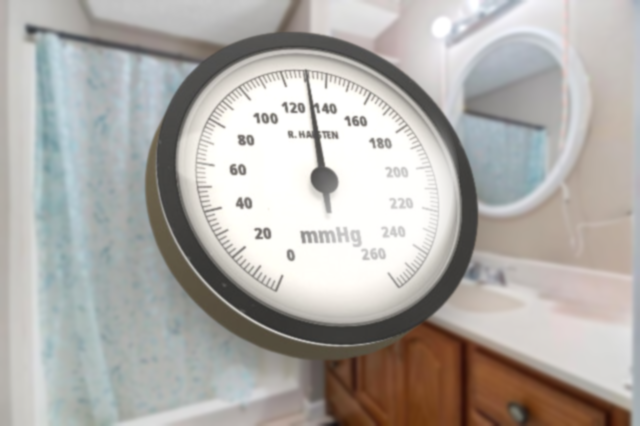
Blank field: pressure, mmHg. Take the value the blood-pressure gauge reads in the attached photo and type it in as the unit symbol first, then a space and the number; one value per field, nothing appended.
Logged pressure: mmHg 130
